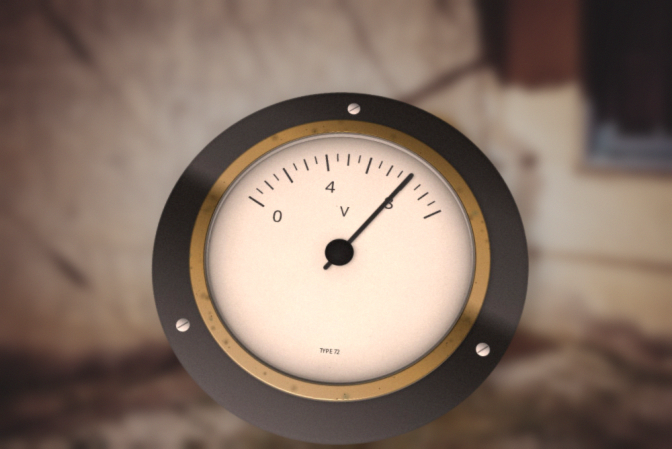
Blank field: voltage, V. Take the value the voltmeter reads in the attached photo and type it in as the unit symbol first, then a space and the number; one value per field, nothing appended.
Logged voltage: V 8
